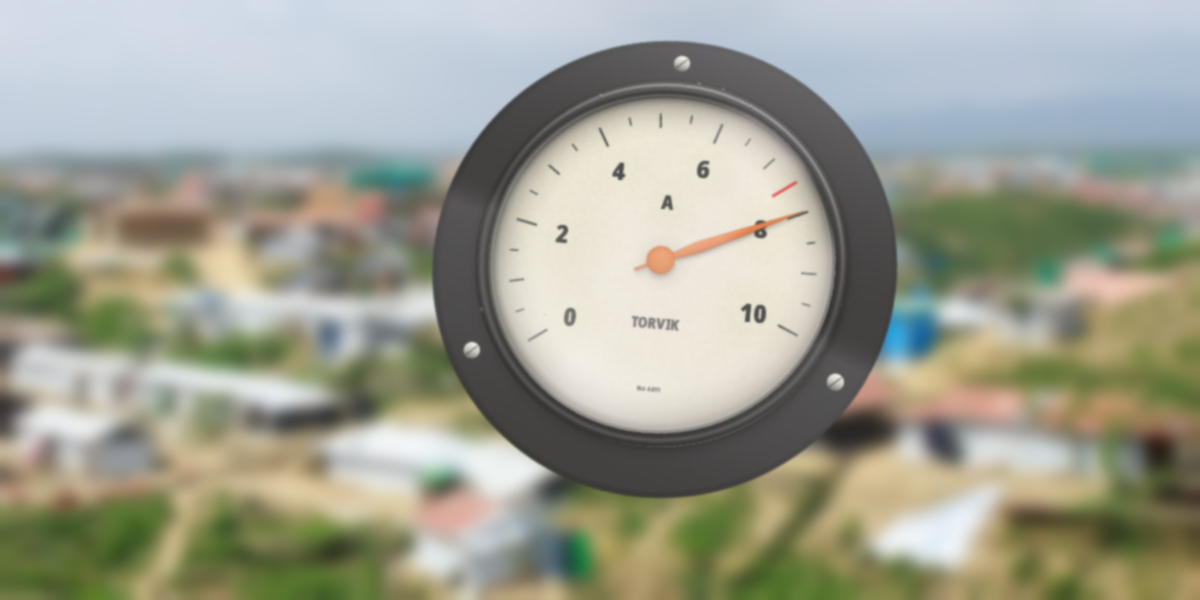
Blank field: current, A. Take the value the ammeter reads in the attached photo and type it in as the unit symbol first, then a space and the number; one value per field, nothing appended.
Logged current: A 8
